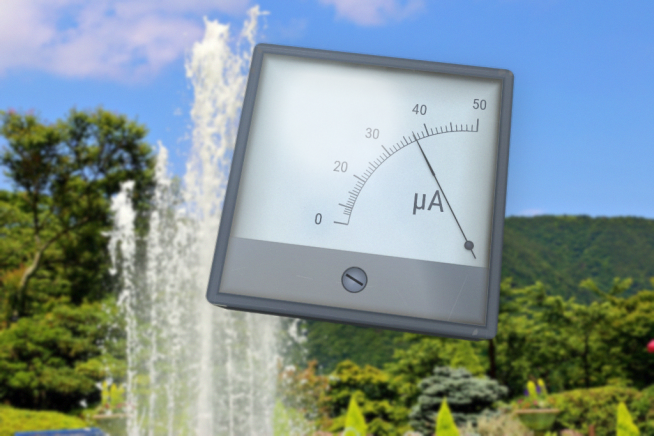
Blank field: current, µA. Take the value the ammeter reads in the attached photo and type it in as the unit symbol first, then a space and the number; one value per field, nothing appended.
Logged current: µA 37
